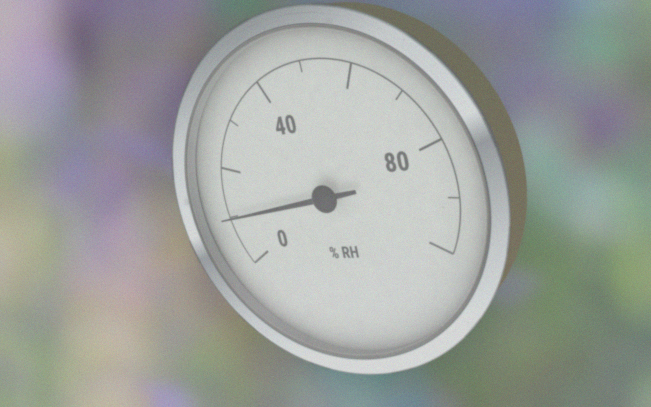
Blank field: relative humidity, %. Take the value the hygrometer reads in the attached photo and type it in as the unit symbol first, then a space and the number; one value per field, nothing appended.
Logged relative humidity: % 10
